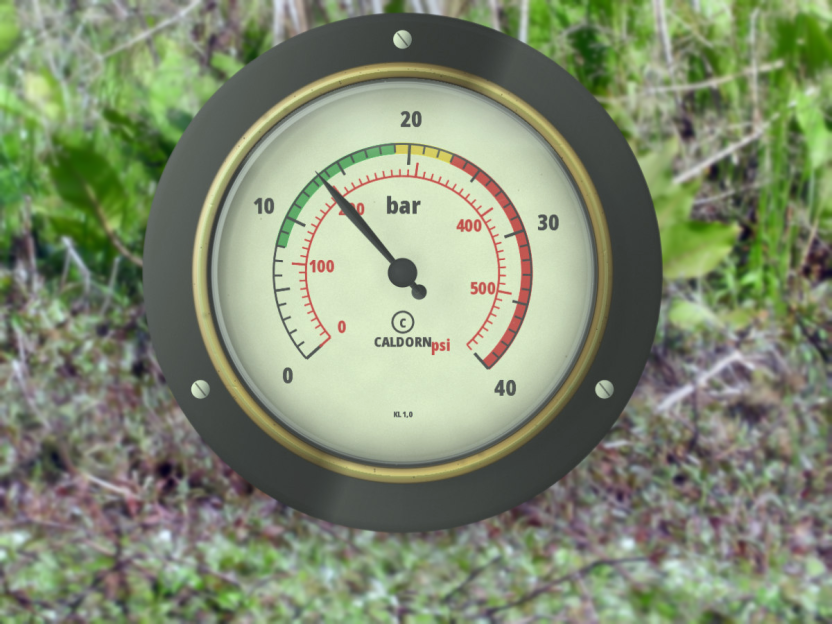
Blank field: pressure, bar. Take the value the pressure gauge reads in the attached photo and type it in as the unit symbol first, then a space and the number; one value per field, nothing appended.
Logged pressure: bar 13.5
